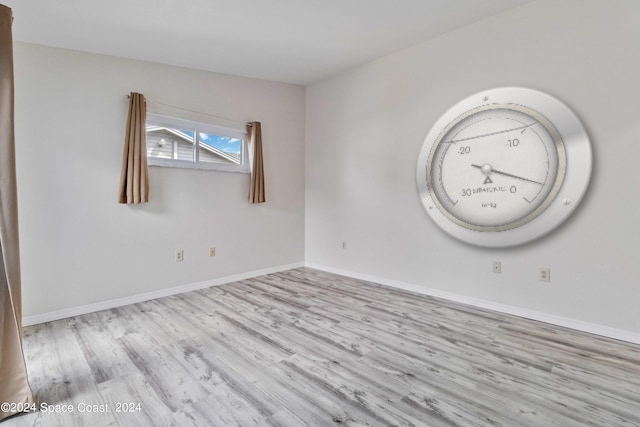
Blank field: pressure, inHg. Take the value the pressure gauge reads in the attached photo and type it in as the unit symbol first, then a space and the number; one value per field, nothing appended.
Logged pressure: inHg -2.5
